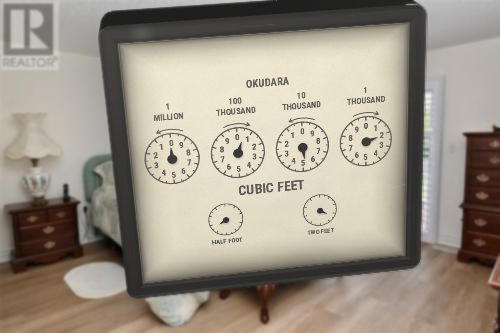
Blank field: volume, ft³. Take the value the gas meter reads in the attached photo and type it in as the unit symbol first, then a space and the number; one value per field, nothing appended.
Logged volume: ft³ 5200
